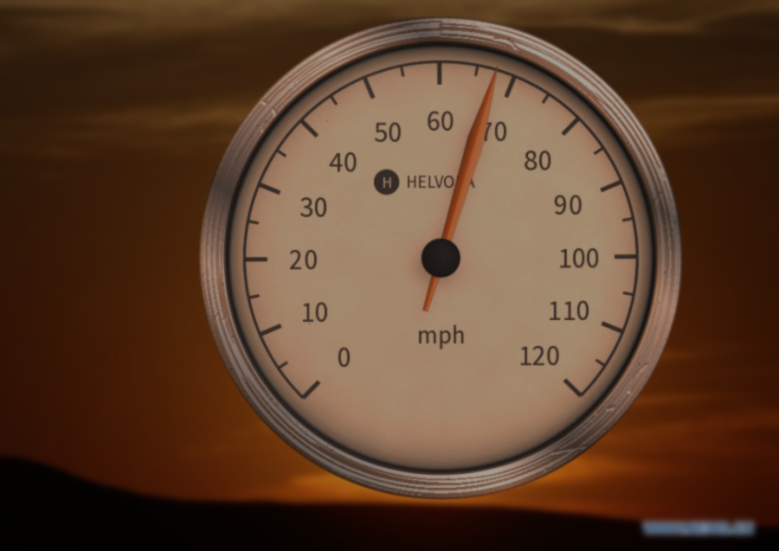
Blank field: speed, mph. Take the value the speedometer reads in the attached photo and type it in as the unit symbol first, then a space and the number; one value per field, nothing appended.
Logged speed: mph 67.5
